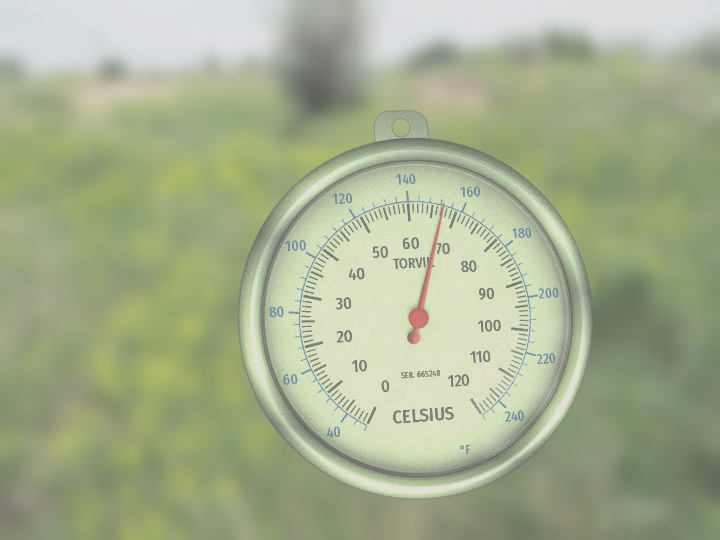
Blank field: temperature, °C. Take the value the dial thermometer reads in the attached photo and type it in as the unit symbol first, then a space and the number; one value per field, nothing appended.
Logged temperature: °C 67
